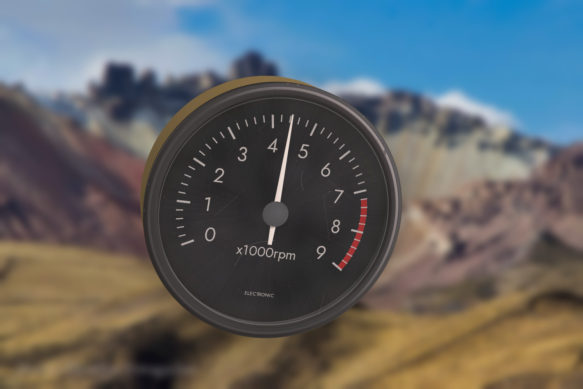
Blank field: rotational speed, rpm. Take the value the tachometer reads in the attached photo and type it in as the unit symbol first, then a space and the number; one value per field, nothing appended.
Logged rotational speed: rpm 4400
